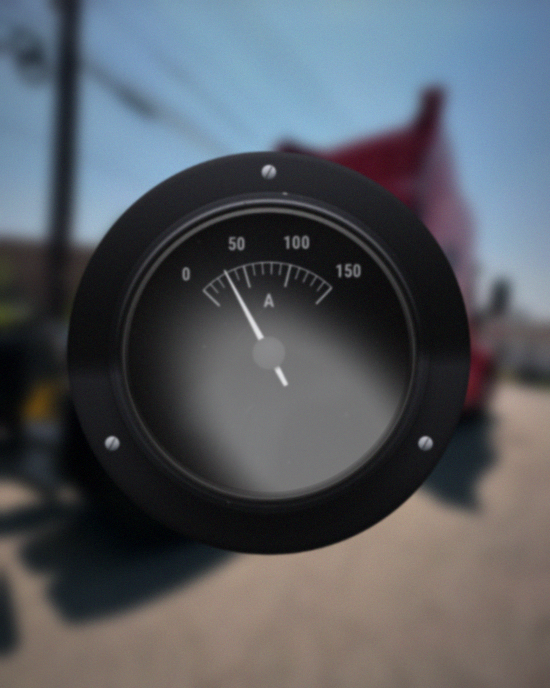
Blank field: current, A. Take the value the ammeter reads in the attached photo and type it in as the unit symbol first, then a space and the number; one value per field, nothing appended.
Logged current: A 30
